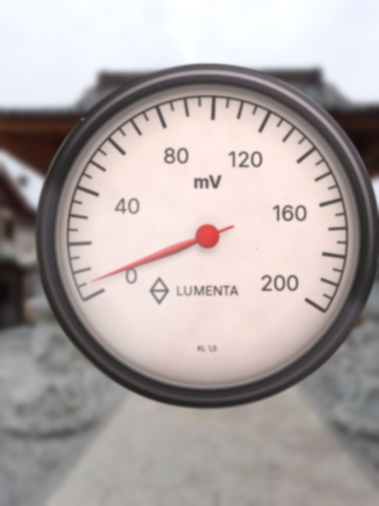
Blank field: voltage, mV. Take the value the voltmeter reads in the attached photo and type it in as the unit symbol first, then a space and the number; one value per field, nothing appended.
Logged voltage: mV 5
